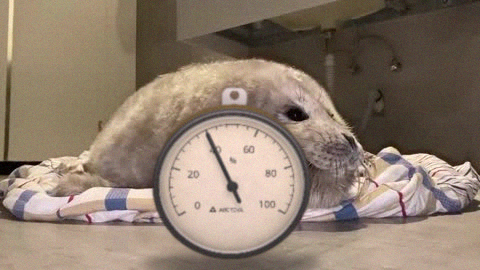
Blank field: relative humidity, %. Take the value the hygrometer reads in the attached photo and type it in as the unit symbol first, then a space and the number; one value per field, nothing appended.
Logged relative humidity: % 40
